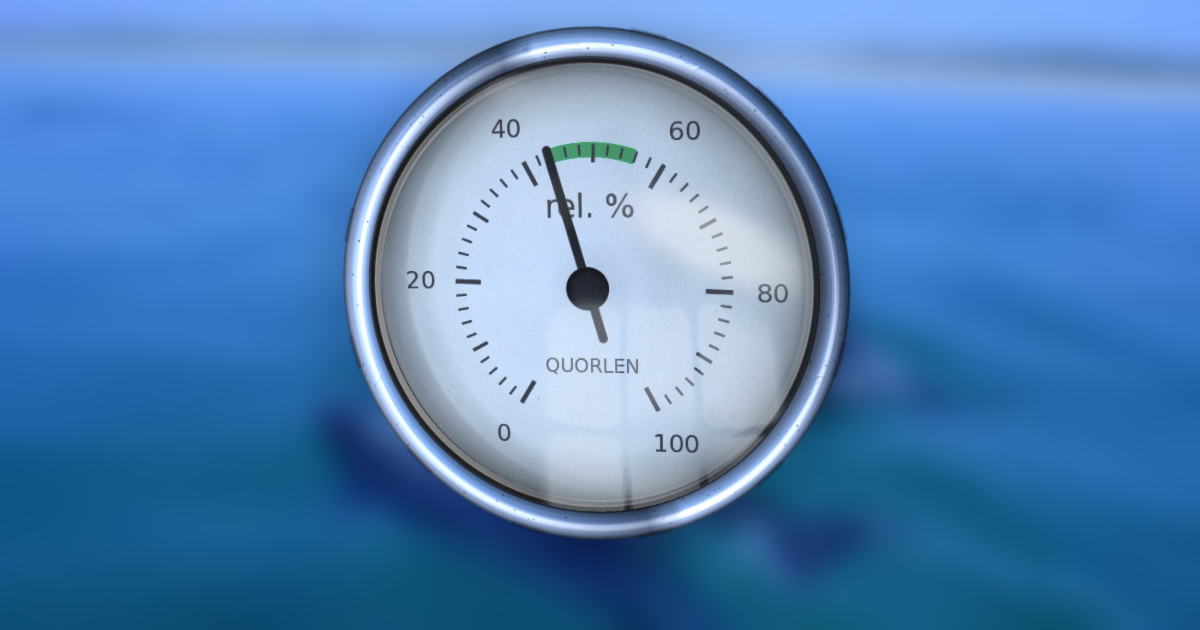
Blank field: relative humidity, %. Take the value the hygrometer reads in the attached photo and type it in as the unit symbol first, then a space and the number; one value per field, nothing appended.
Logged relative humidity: % 44
